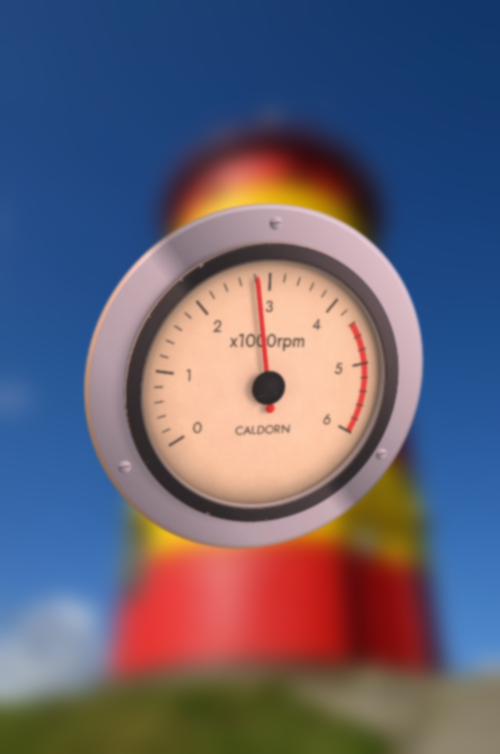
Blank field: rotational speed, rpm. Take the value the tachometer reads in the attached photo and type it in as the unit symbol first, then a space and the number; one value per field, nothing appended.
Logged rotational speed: rpm 2800
